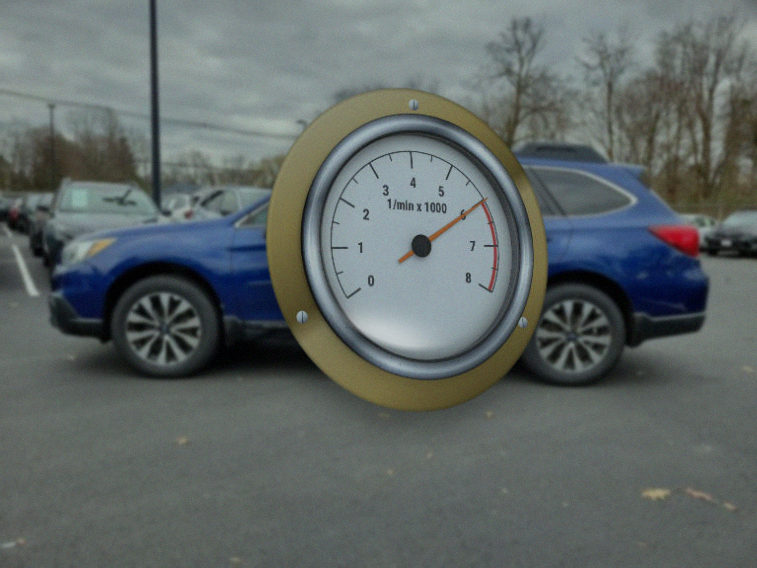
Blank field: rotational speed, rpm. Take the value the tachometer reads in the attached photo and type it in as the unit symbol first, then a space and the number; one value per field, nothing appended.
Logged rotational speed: rpm 6000
